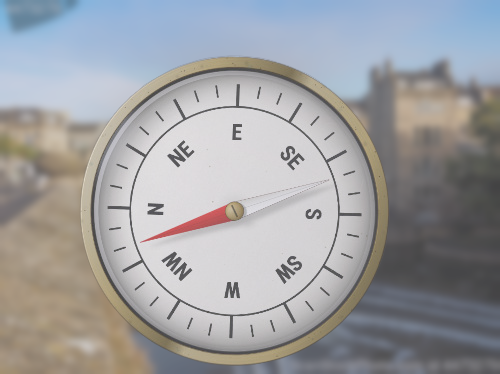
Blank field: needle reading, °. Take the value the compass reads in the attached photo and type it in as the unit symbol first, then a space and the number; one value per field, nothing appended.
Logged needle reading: ° 340
